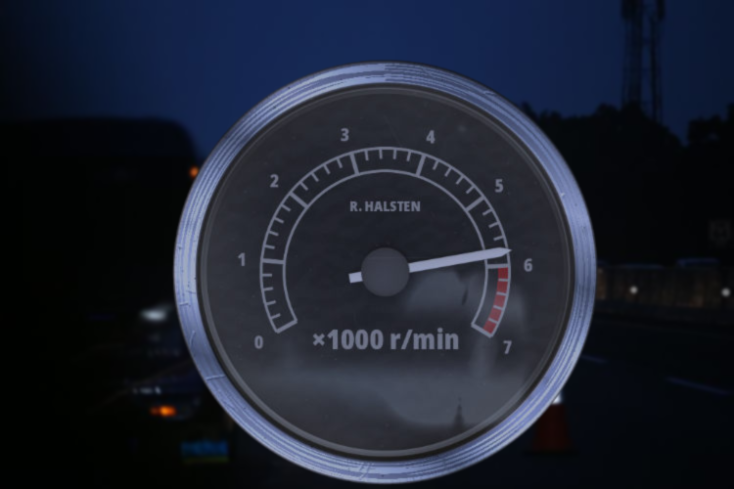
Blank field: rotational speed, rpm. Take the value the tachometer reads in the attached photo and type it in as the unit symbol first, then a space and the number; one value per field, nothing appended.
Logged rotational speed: rpm 5800
